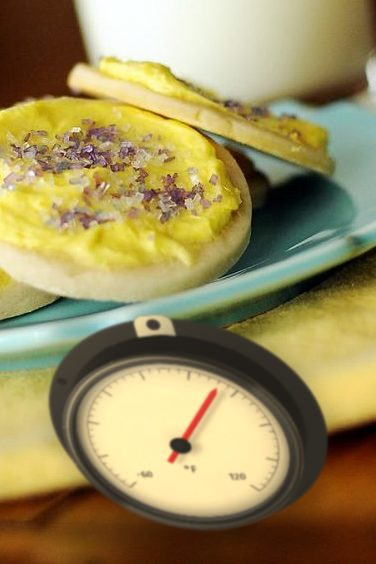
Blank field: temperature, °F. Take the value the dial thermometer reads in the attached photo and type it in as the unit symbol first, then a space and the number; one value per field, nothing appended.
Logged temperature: °F 52
